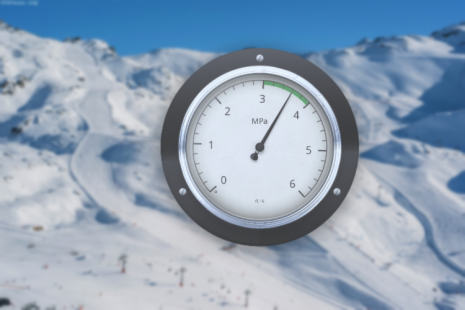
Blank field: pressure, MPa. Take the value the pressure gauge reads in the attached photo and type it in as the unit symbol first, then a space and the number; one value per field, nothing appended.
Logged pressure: MPa 3.6
